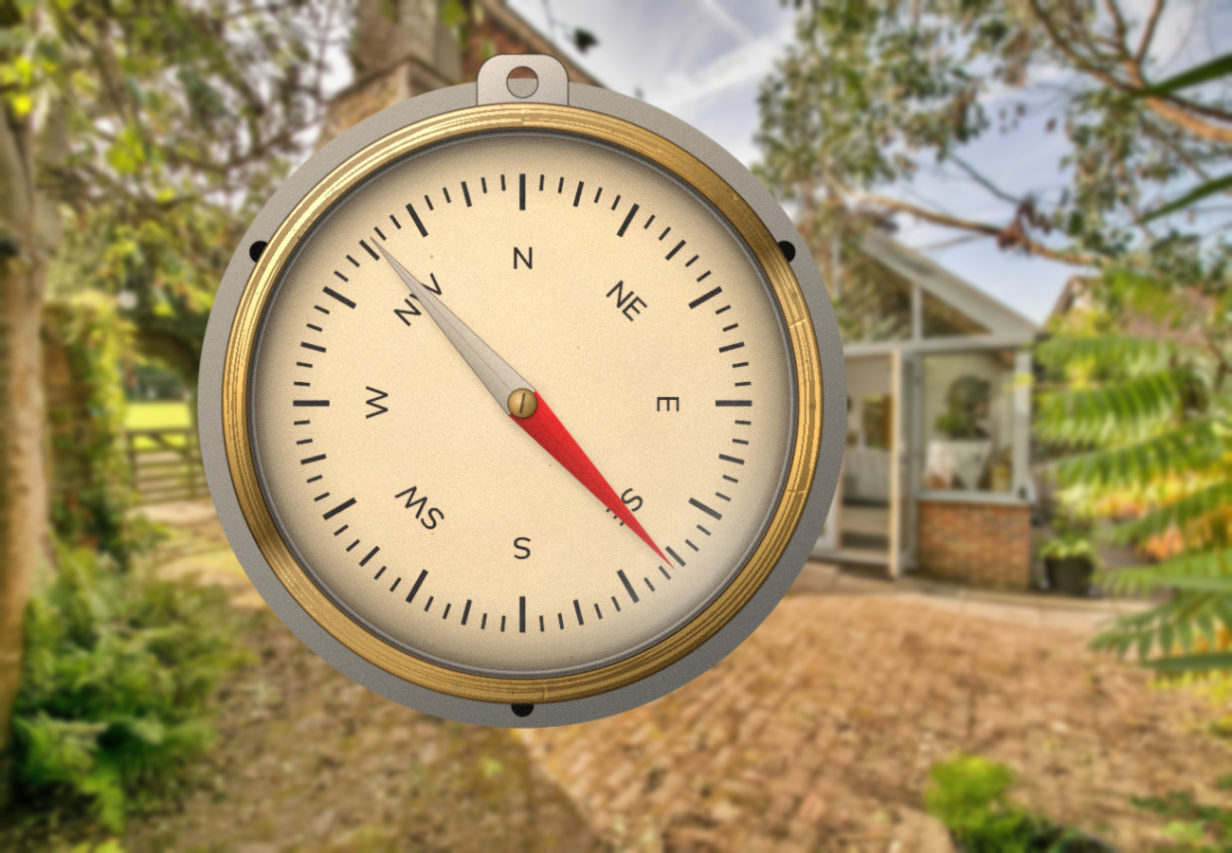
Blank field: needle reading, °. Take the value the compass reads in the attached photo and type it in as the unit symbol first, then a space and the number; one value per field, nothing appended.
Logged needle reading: ° 137.5
